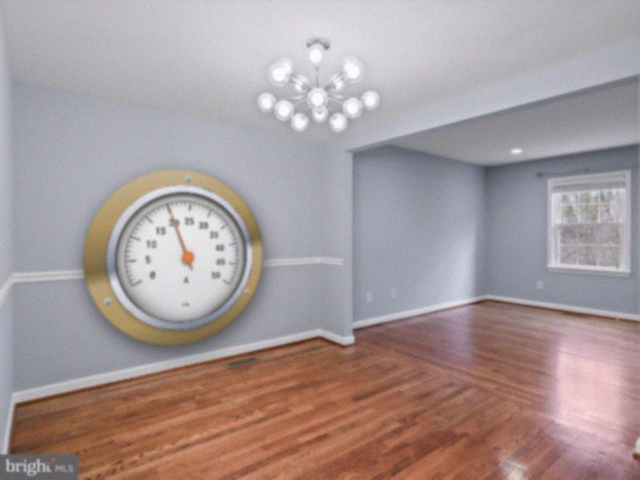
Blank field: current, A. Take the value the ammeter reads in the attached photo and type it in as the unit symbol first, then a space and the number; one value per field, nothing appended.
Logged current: A 20
